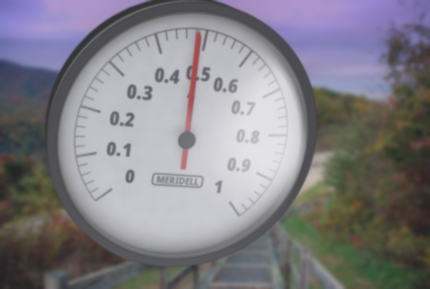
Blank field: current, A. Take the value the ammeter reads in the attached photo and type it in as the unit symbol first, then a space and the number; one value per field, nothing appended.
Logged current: A 0.48
